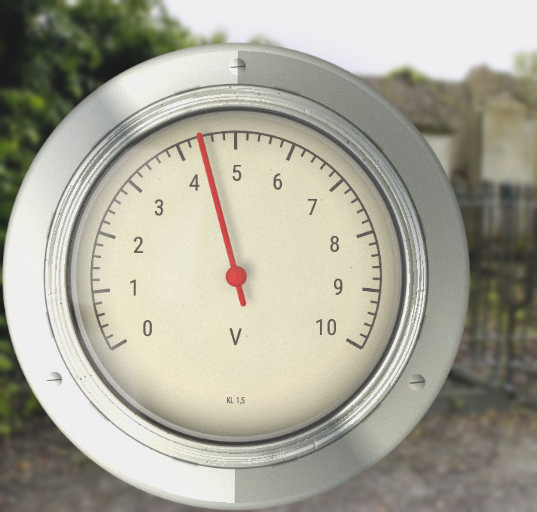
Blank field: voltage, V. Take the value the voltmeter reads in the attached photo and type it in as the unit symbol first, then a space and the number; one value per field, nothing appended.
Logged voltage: V 4.4
